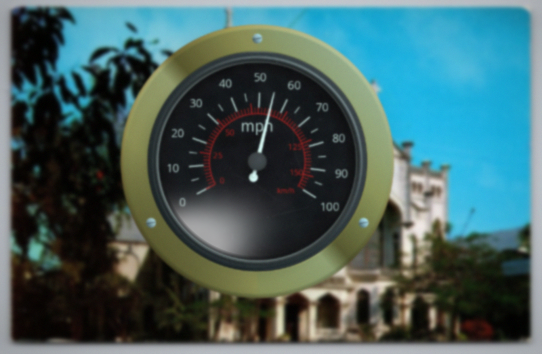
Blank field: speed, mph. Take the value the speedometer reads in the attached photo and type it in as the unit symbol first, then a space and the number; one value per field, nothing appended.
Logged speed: mph 55
